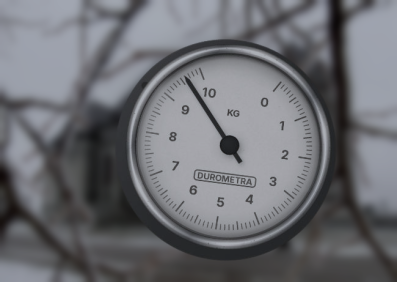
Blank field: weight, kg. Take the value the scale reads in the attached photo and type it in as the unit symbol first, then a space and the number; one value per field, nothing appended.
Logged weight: kg 9.6
